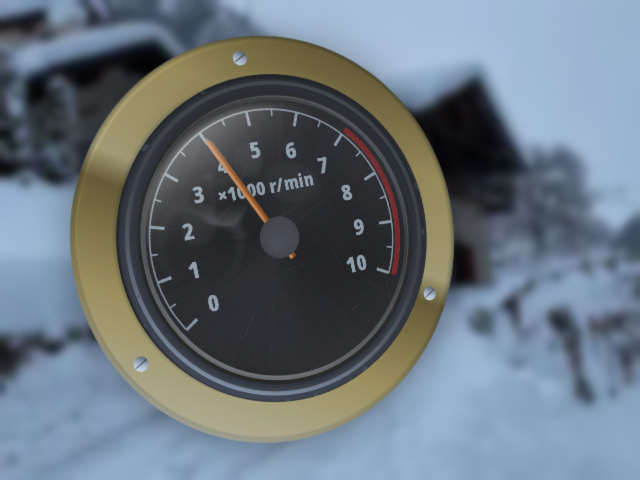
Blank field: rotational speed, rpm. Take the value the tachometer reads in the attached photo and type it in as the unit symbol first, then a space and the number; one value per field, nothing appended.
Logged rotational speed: rpm 4000
